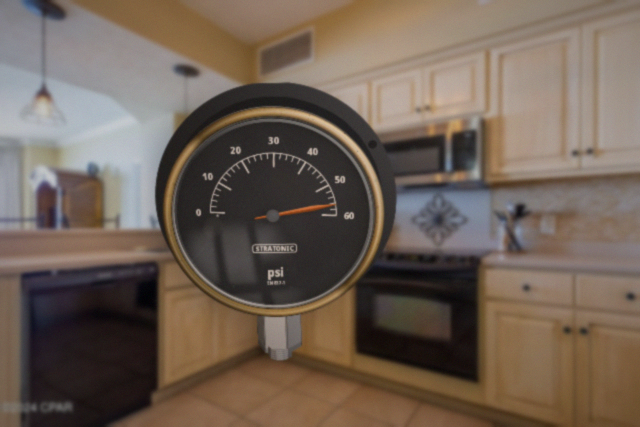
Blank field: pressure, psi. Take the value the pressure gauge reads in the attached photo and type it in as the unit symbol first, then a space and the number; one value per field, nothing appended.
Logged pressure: psi 56
